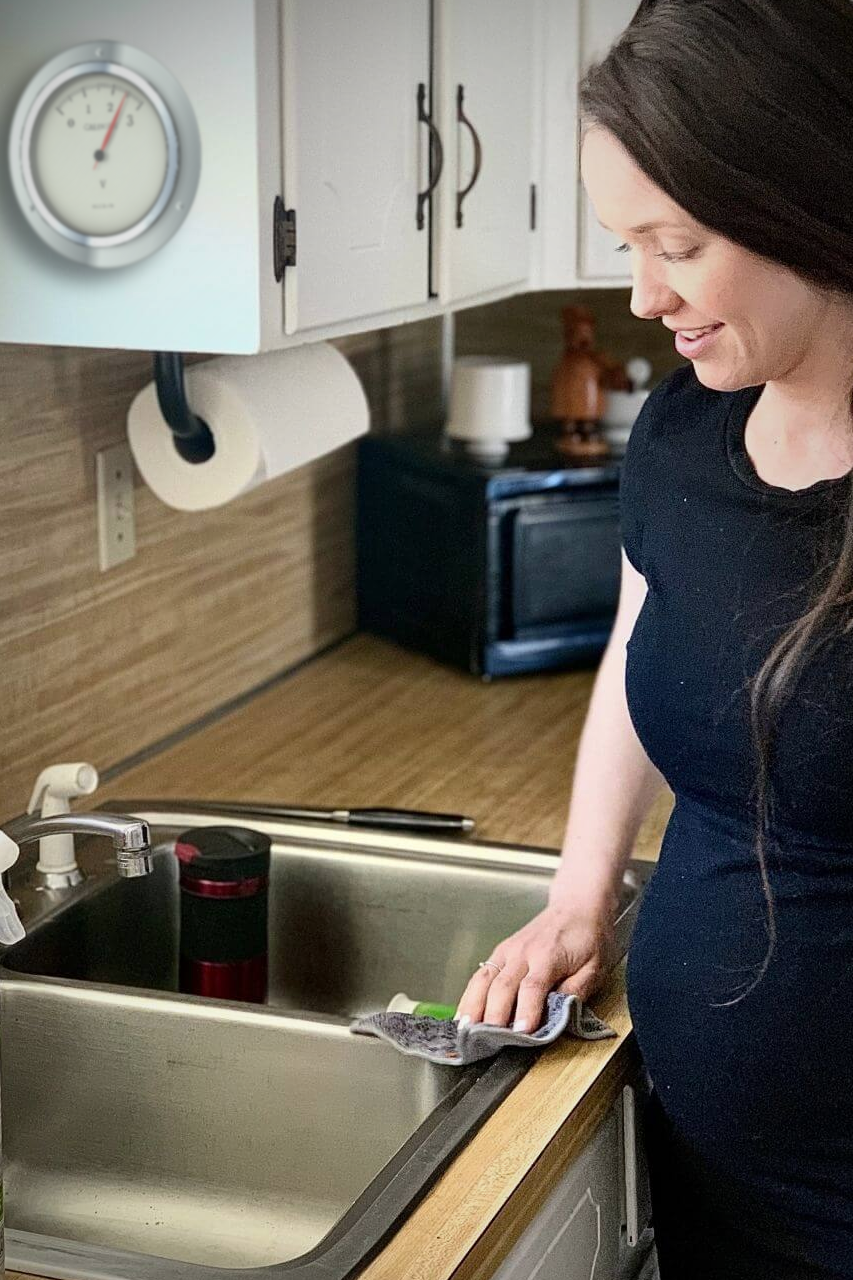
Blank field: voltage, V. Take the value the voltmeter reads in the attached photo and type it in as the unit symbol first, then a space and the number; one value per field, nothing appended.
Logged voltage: V 2.5
